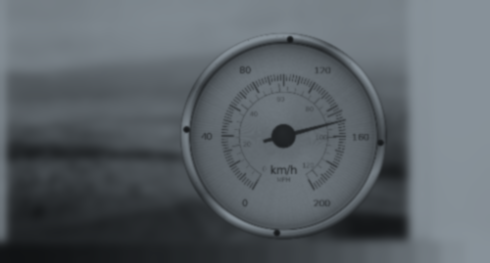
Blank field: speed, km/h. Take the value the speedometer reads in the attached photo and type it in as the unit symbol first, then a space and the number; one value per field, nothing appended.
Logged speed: km/h 150
